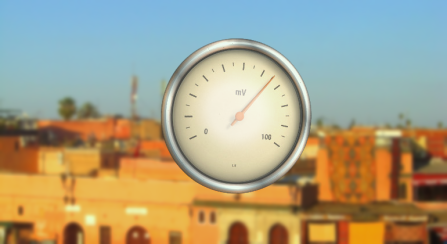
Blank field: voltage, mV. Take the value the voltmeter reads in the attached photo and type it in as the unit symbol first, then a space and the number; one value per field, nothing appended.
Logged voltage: mV 65
